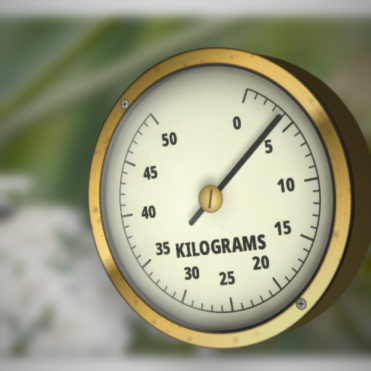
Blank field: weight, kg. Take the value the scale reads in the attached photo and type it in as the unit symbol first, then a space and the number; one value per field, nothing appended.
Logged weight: kg 4
